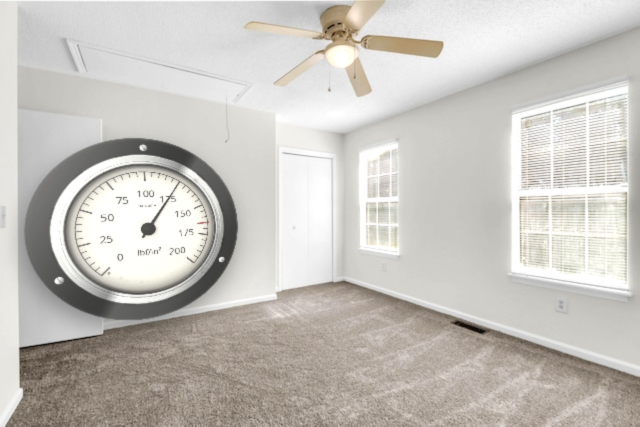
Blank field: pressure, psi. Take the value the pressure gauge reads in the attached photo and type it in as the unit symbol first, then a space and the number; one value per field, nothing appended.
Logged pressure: psi 125
